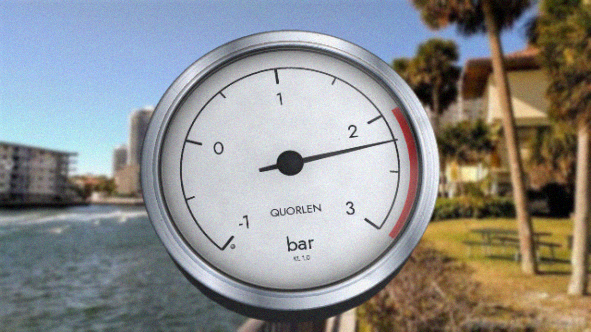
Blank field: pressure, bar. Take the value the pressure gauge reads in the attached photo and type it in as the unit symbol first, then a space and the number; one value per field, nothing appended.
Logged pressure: bar 2.25
